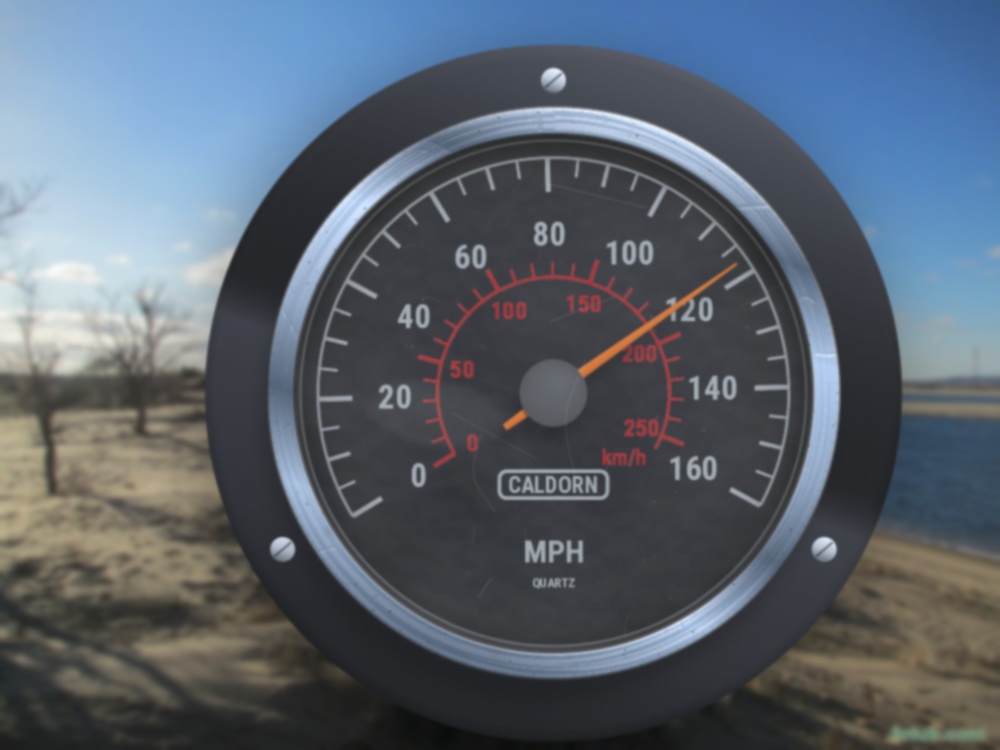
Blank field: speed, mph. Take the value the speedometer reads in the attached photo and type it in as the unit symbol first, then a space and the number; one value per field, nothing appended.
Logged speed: mph 117.5
